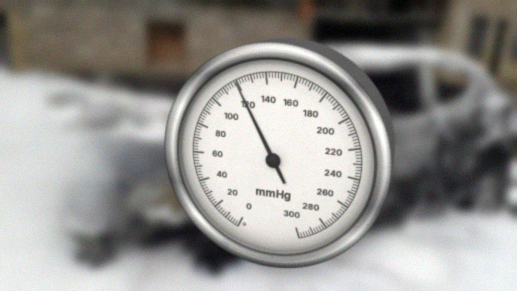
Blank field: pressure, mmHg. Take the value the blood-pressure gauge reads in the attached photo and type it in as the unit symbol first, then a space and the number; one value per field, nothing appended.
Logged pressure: mmHg 120
